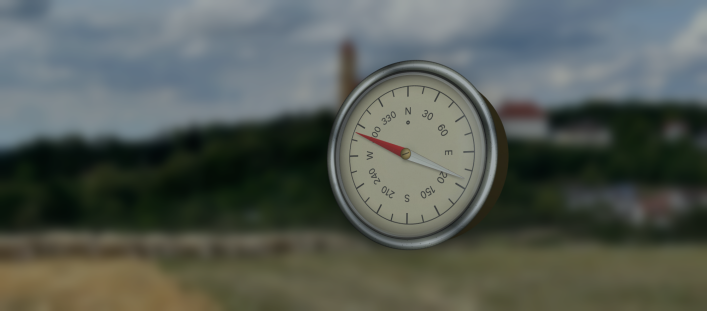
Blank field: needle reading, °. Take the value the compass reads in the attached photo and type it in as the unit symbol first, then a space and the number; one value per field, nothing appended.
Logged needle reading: ° 292.5
